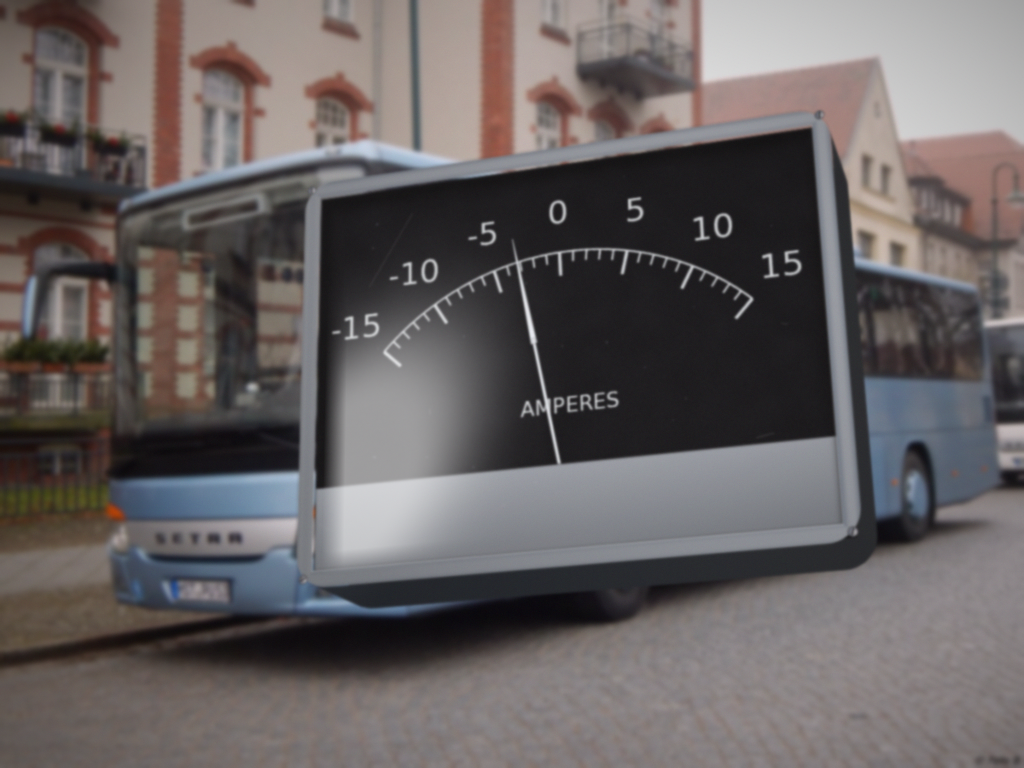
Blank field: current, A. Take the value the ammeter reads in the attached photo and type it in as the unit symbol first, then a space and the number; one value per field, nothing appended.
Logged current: A -3
